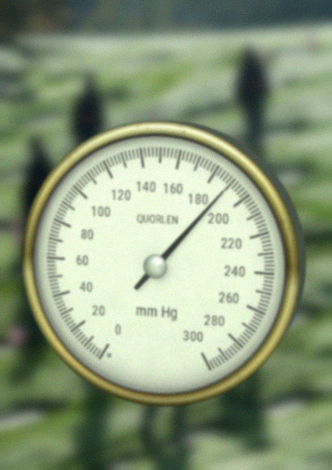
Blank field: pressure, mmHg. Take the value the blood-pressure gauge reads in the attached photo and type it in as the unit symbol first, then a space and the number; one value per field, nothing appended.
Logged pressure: mmHg 190
